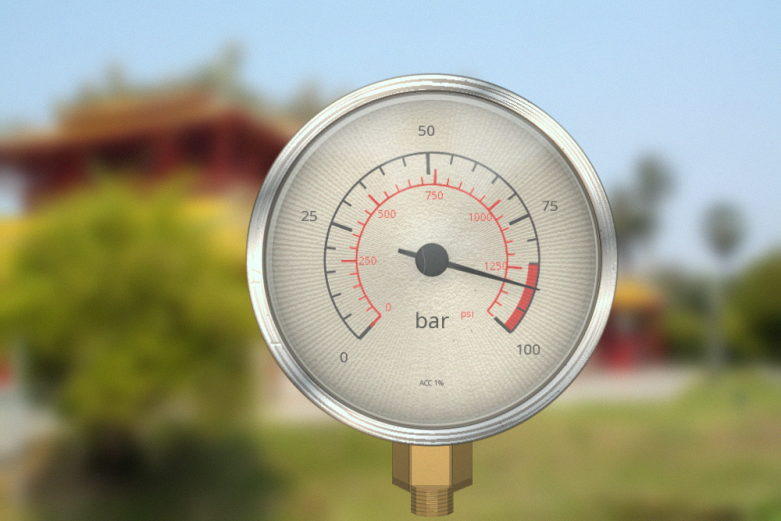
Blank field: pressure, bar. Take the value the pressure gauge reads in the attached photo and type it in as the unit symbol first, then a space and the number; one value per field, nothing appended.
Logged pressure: bar 90
